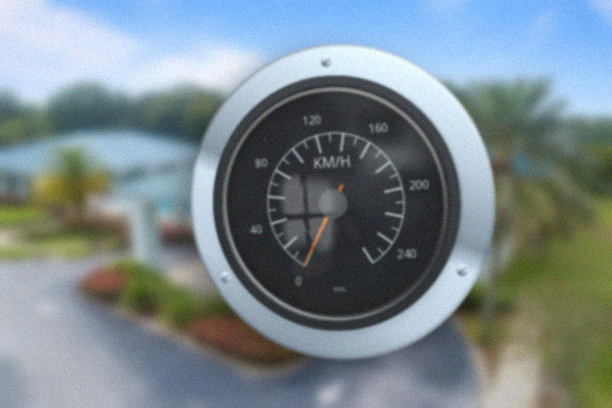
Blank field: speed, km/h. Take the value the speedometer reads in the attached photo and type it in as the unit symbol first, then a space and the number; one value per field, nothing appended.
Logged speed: km/h 0
